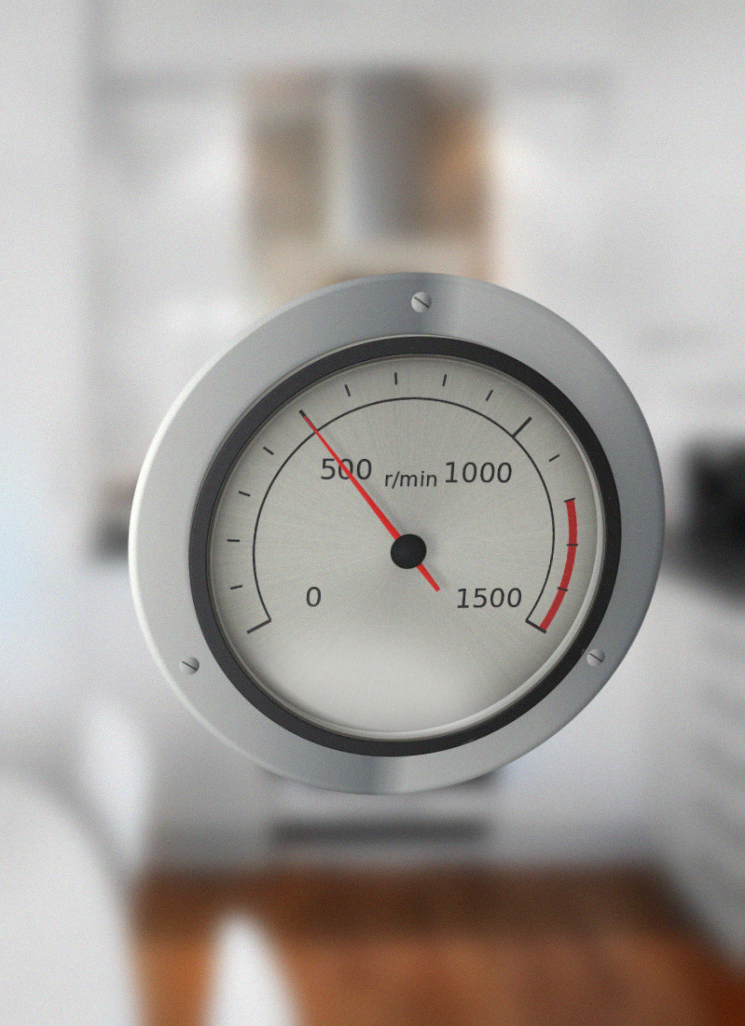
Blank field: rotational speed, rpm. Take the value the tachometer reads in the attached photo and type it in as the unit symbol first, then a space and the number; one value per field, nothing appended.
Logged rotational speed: rpm 500
